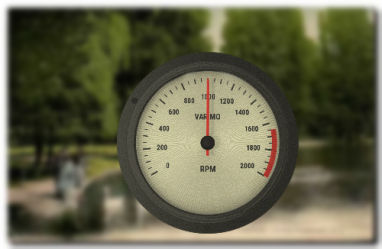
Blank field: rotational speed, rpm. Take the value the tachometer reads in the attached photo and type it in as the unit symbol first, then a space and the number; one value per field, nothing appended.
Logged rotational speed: rpm 1000
